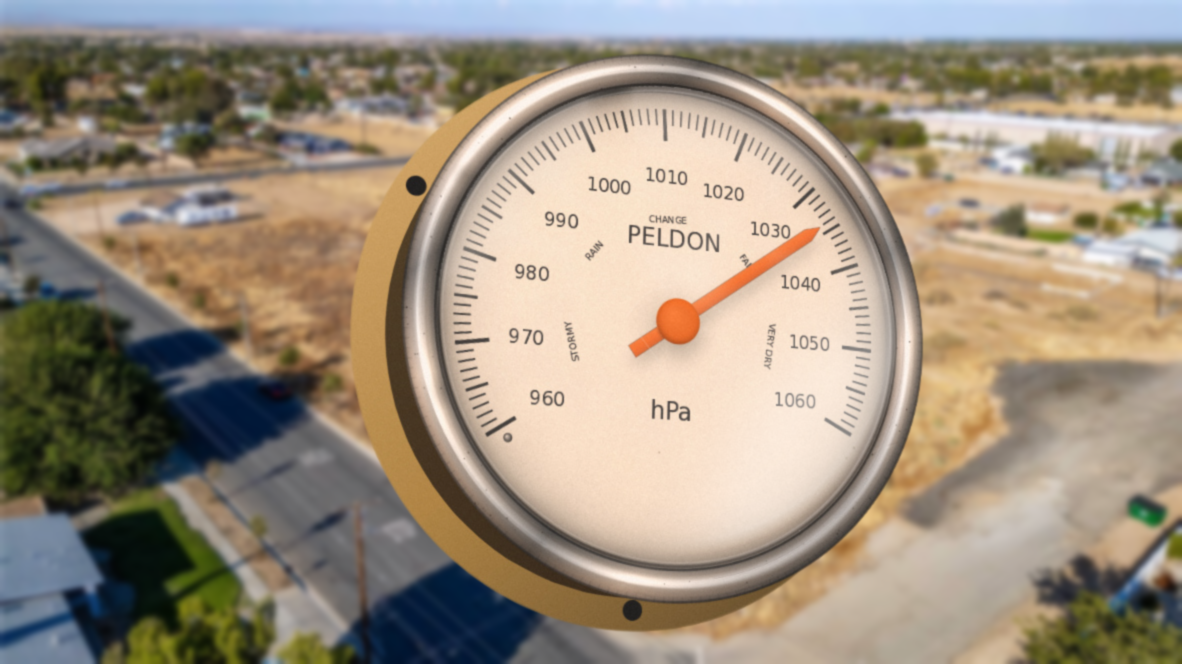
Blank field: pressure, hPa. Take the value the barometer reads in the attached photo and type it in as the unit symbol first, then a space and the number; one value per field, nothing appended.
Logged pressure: hPa 1034
